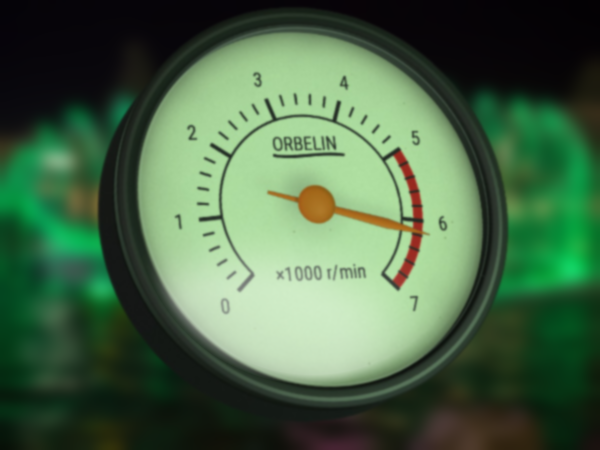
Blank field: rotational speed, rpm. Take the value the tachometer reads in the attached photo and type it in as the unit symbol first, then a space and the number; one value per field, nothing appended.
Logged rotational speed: rpm 6200
